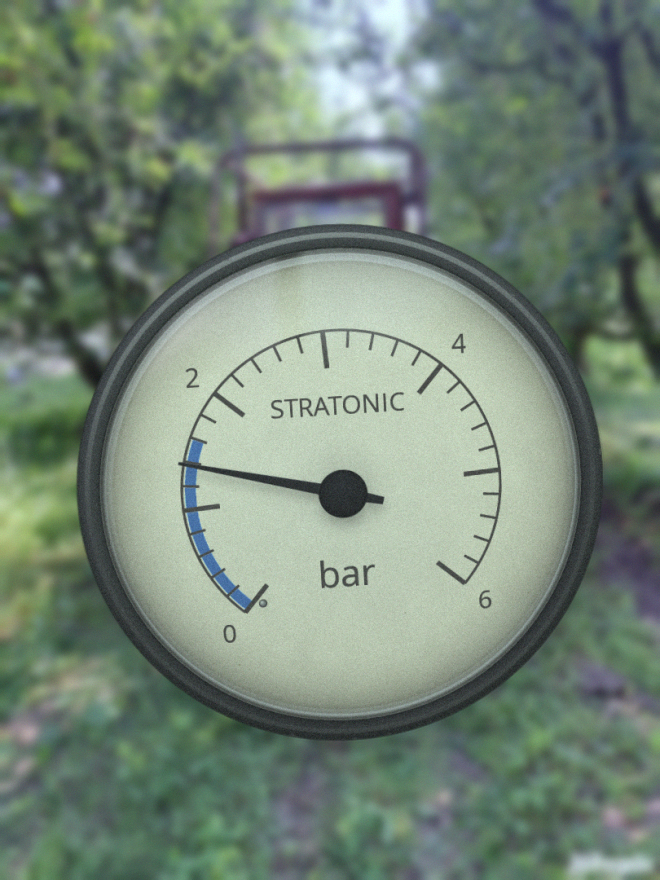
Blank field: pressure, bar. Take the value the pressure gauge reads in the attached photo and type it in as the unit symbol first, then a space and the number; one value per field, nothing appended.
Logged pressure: bar 1.4
